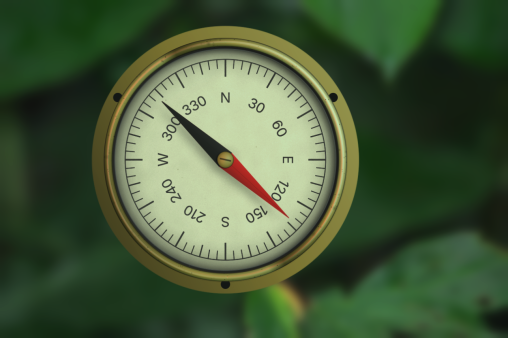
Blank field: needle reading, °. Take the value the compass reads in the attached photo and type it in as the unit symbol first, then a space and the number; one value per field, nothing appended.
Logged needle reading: ° 132.5
